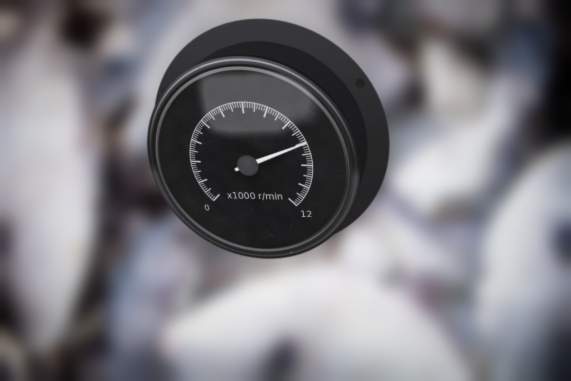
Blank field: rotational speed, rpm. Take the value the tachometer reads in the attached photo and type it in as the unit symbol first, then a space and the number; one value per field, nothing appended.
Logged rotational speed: rpm 9000
